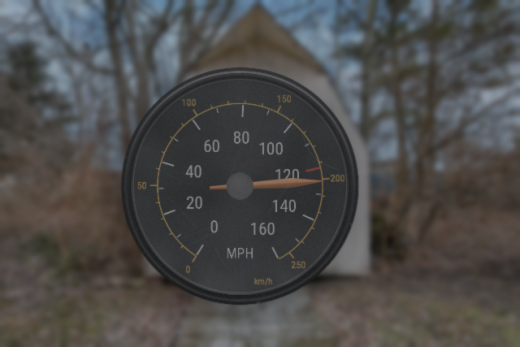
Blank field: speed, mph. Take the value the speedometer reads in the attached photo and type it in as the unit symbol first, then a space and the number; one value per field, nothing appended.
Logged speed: mph 125
